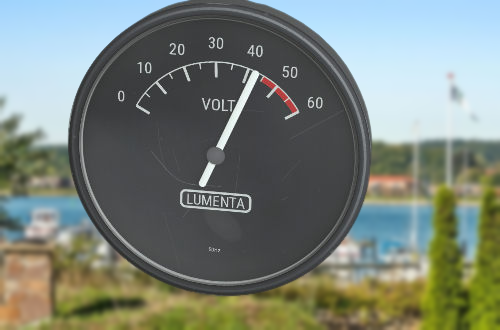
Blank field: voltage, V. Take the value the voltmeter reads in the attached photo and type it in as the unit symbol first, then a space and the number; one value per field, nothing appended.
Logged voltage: V 42.5
